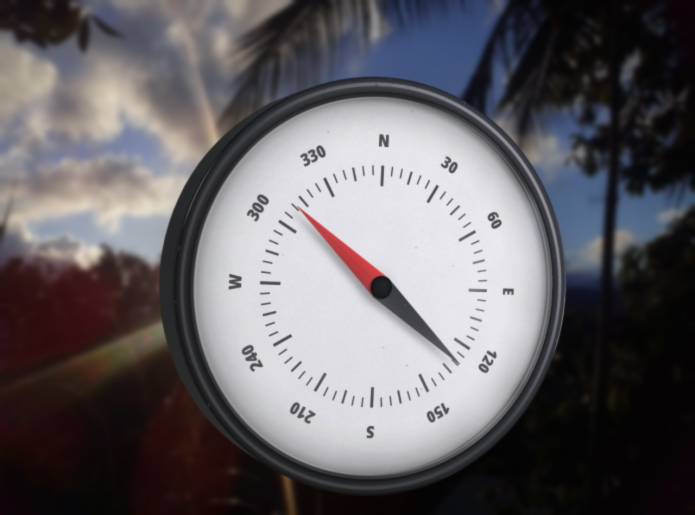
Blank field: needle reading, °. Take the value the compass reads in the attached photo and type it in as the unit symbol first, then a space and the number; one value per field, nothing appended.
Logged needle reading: ° 310
